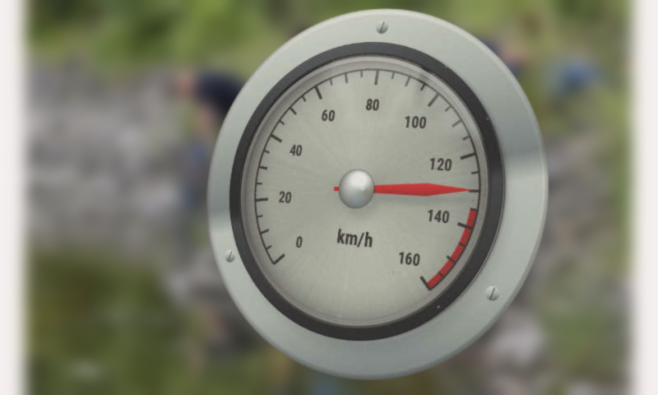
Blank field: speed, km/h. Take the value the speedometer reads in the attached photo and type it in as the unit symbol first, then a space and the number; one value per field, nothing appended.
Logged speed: km/h 130
